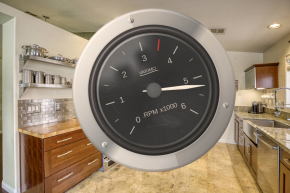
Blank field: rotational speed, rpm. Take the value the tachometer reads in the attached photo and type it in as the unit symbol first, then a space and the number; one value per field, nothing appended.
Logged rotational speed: rpm 5250
